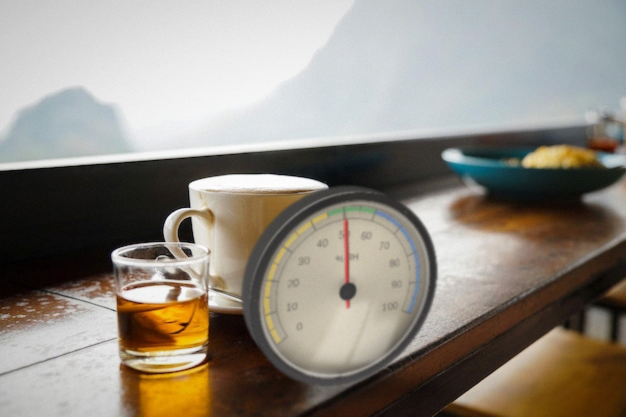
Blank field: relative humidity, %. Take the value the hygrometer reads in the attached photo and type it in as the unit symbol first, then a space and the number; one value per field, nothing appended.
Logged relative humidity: % 50
